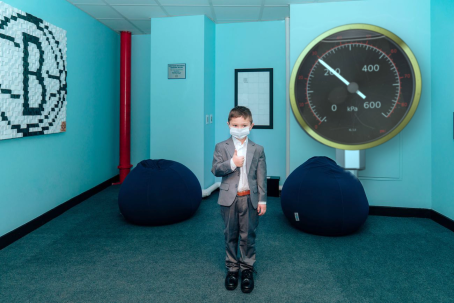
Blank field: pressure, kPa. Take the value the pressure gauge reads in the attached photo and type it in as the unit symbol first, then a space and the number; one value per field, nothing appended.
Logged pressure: kPa 200
